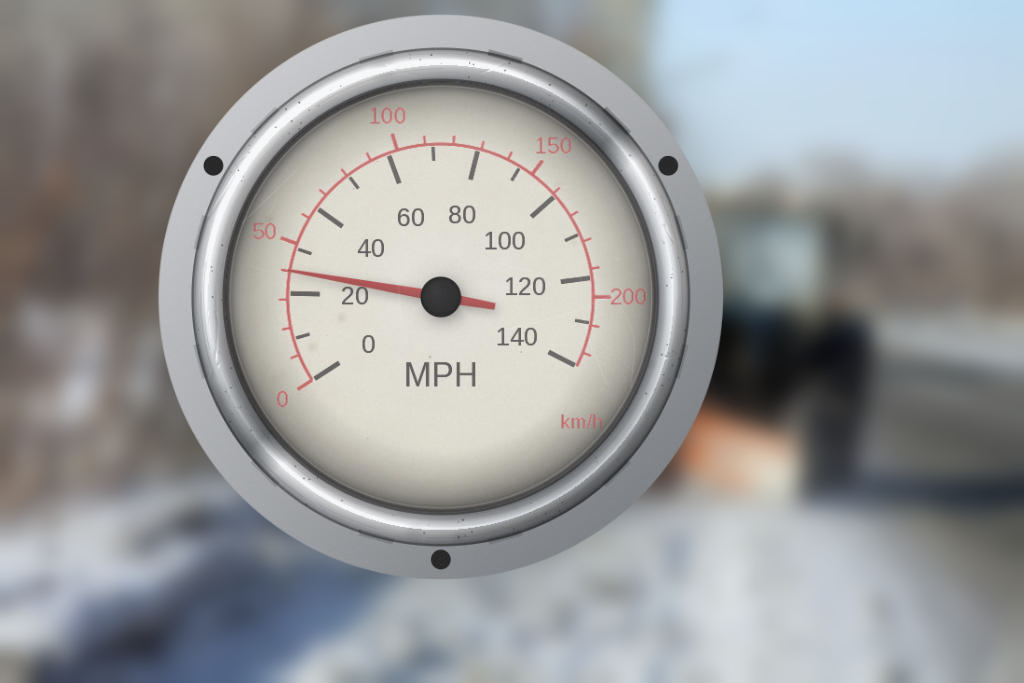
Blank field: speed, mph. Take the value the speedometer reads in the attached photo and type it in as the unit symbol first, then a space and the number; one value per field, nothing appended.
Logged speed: mph 25
